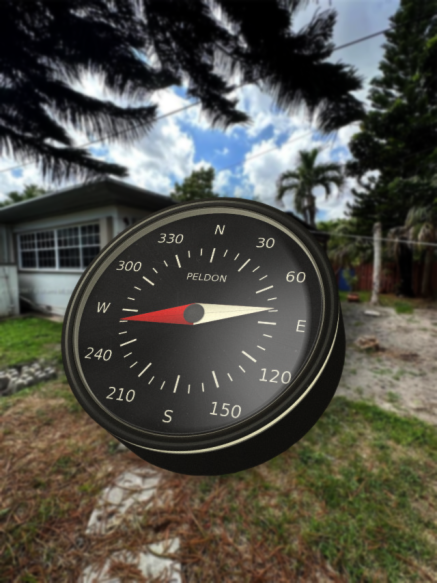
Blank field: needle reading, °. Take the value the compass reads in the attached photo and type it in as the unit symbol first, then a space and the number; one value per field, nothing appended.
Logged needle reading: ° 260
